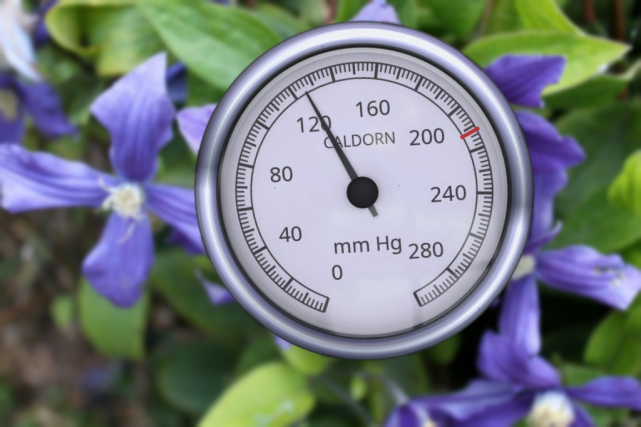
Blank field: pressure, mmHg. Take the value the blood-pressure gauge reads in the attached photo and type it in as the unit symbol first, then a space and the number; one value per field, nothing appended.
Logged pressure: mmHg 126
